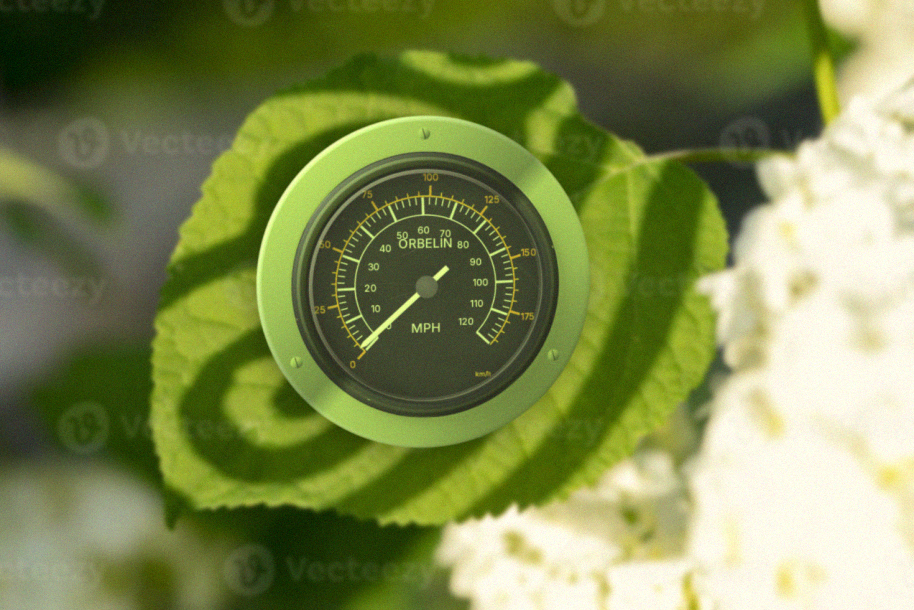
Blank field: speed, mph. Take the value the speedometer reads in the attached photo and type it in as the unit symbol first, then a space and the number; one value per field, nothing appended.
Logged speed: mph 2
